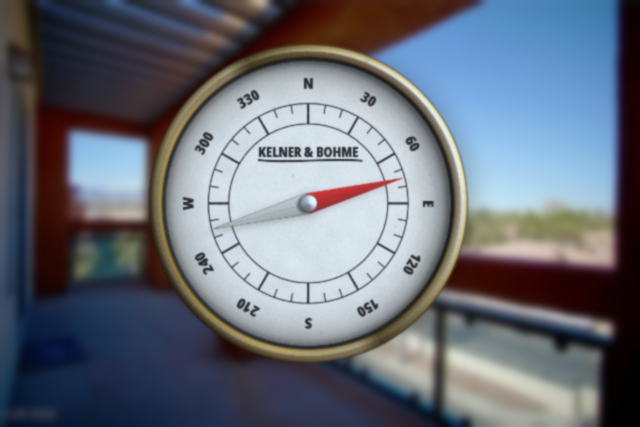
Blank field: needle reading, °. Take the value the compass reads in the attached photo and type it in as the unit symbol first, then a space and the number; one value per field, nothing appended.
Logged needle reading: ° 75
